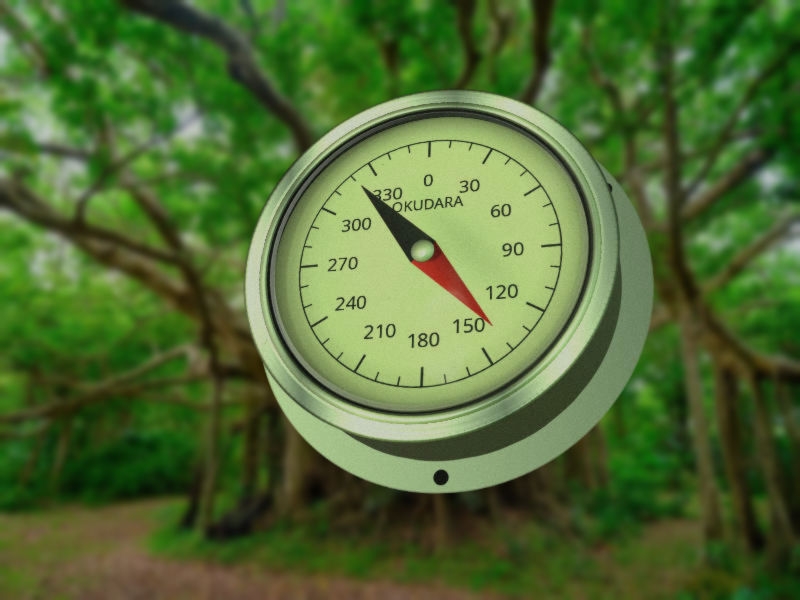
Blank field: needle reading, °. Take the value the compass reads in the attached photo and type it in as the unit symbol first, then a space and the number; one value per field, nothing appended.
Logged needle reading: ° 140
